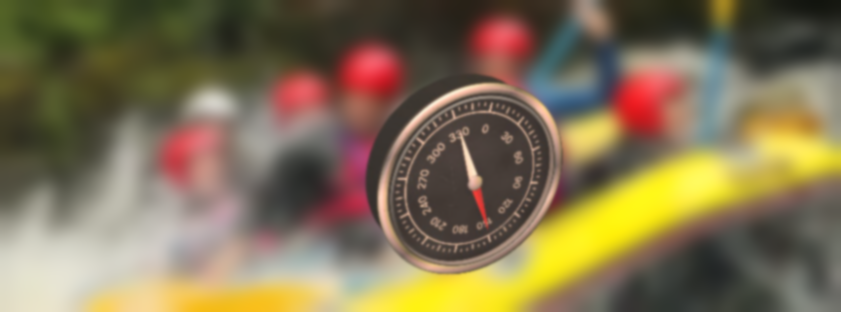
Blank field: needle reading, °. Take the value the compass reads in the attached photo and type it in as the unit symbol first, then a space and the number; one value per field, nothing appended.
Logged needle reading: ° 150
